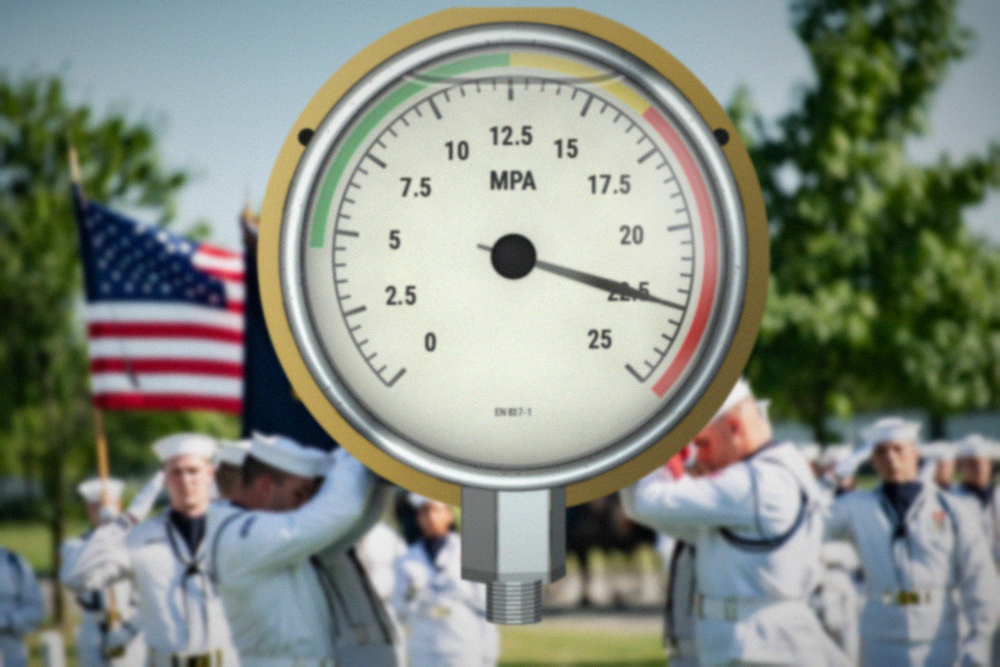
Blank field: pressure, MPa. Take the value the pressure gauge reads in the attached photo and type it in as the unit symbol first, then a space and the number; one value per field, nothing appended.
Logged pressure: MPa 22.5
